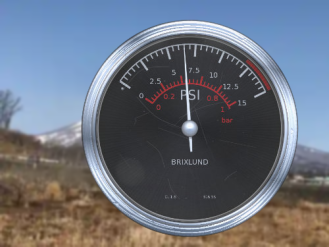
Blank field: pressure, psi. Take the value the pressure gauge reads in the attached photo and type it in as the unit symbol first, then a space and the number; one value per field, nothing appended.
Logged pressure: psi 6.5
